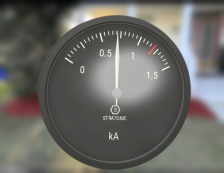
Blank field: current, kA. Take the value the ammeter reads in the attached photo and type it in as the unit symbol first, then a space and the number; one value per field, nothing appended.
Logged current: kA 0.7
